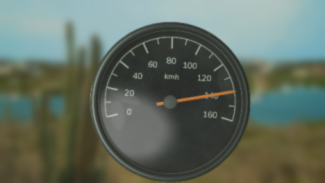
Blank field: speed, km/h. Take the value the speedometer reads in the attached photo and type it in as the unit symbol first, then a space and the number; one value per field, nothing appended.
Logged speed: km/h 140
